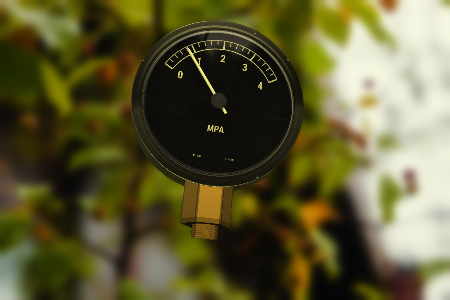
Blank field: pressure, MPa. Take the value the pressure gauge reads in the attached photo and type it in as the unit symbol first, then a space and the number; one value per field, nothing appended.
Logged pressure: MPa 0.8
